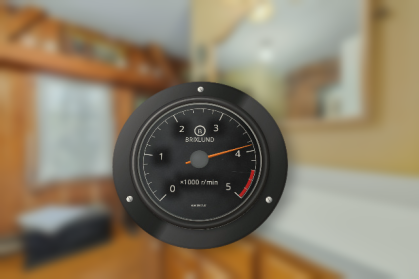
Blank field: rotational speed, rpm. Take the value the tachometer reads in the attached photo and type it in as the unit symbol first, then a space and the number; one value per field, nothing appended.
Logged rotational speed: rpm 3900
